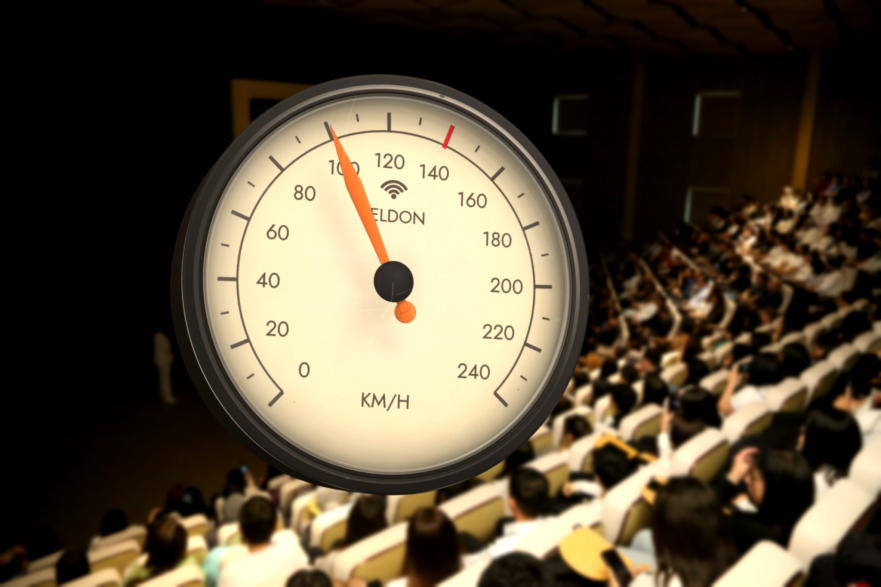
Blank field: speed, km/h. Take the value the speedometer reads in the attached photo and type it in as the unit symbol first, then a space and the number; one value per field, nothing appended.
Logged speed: km/h 100
